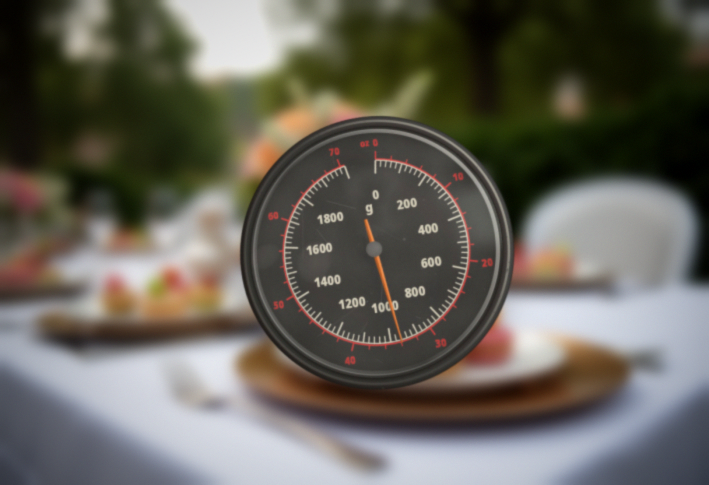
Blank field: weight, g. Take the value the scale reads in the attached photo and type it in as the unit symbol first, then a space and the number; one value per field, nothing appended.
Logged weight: g 960
